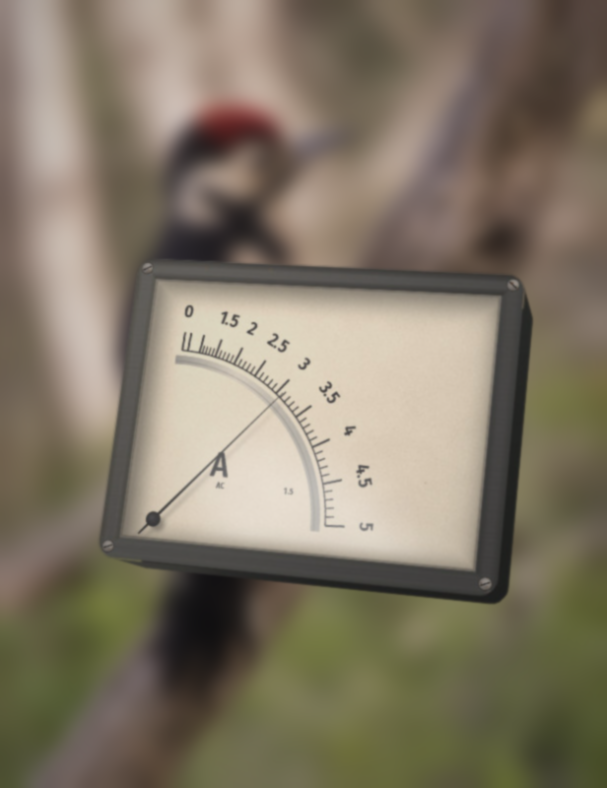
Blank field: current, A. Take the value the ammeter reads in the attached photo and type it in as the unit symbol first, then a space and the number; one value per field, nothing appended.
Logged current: A 3.1
